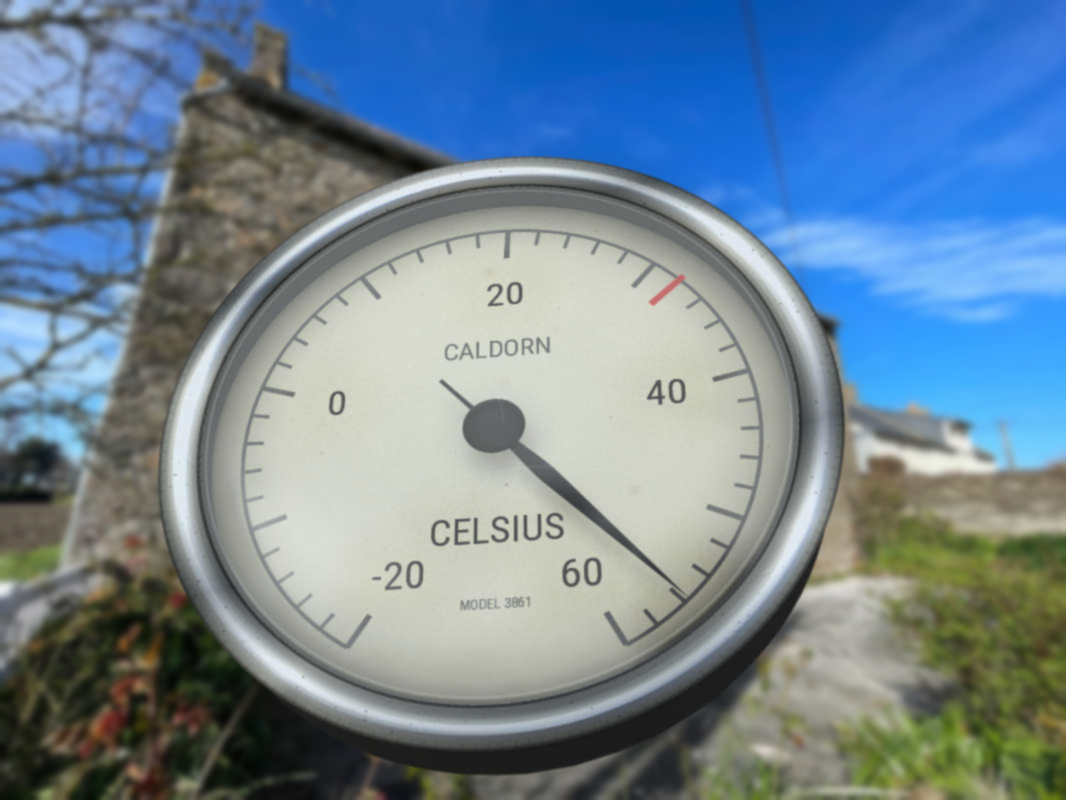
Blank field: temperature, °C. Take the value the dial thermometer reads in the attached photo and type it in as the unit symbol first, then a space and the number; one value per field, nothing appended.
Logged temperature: °C 56
